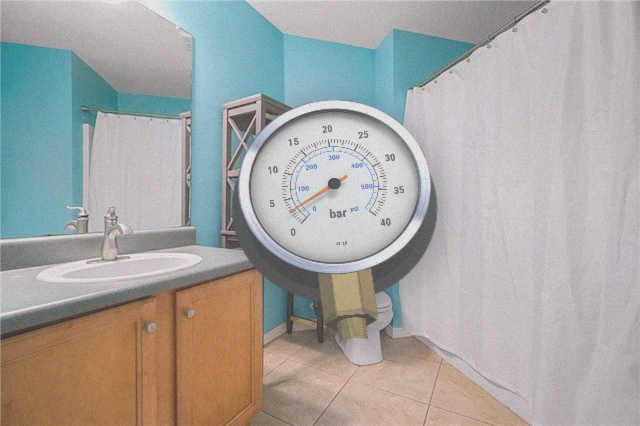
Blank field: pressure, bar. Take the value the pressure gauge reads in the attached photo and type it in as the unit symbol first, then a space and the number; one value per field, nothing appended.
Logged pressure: bar 2.5
